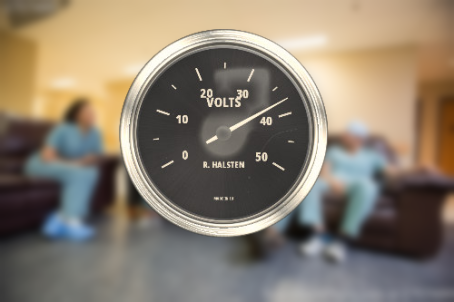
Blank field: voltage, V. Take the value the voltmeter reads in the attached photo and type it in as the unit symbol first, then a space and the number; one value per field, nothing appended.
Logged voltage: V 37.5
